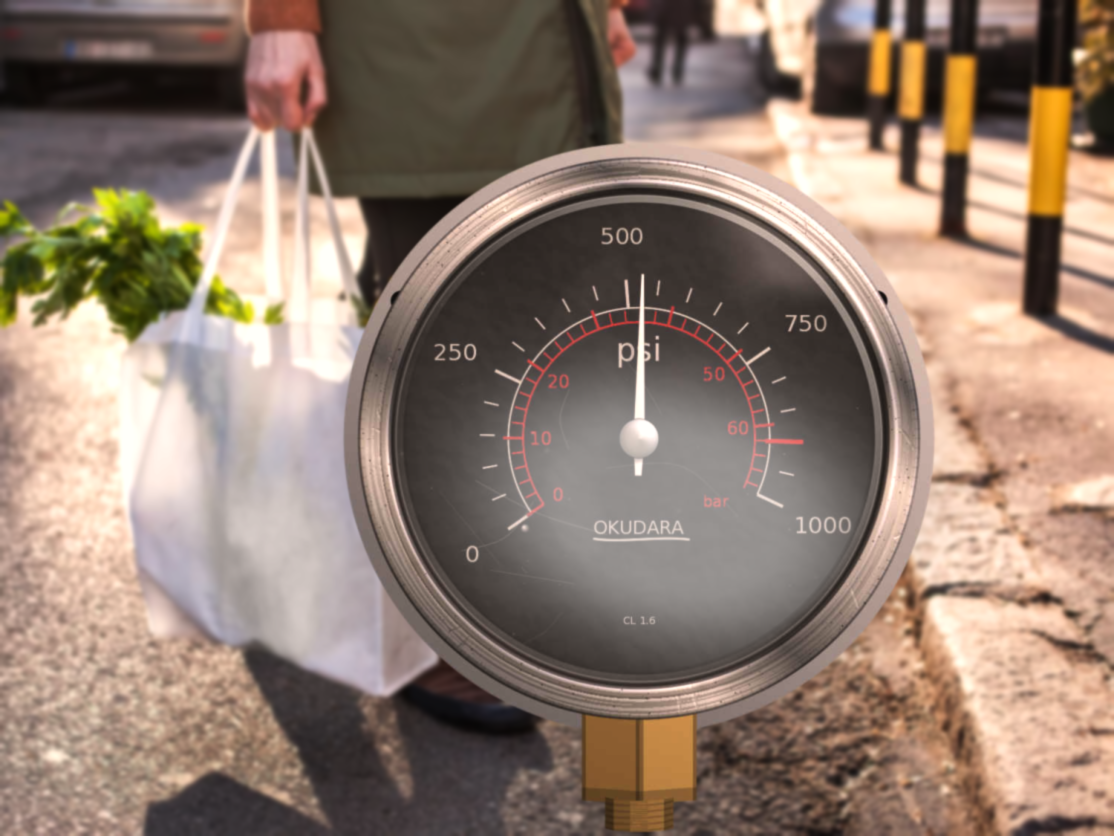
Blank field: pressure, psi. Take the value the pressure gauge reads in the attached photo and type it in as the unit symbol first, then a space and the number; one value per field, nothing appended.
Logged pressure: psi 525
